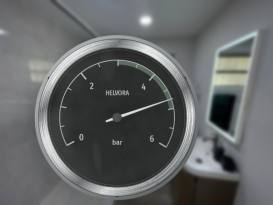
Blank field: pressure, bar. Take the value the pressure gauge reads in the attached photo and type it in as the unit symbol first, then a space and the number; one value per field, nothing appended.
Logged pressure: bar 4.75
